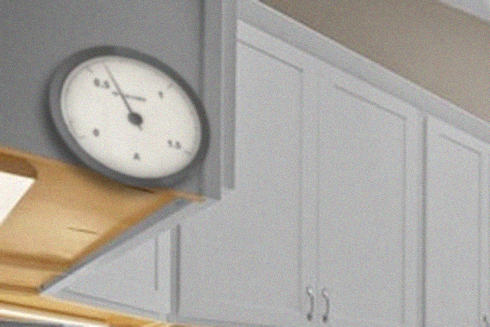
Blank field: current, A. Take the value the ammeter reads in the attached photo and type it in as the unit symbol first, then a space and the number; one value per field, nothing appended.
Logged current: A 0.6
